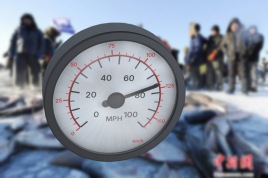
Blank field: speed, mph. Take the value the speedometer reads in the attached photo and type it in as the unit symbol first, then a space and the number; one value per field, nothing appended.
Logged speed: mph 75
